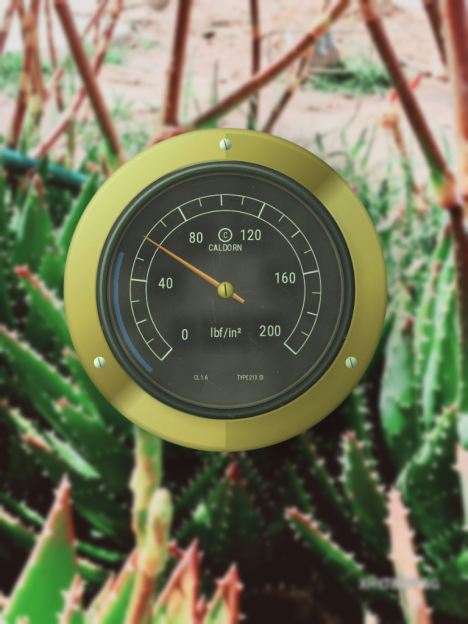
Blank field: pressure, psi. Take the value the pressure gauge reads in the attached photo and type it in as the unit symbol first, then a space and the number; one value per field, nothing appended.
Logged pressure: psi 60
